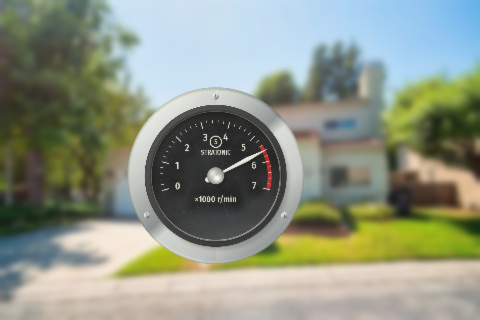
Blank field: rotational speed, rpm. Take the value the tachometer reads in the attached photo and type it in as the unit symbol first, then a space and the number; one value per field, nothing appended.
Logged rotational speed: rpm 5600
